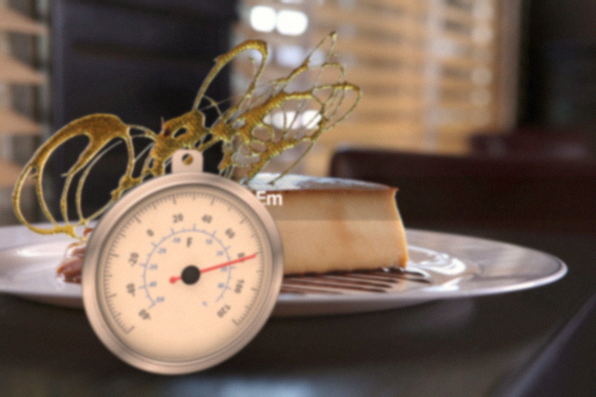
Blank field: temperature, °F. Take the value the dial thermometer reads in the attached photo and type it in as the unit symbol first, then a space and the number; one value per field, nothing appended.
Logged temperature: °F 80
